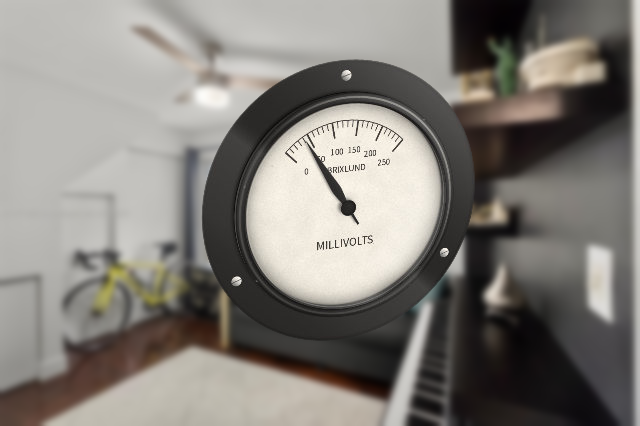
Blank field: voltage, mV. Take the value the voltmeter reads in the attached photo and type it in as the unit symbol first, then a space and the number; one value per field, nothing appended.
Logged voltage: mV 40
